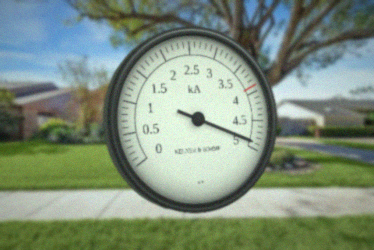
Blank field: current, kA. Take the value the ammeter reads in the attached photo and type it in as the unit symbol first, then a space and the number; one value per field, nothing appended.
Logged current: kA 4.9
